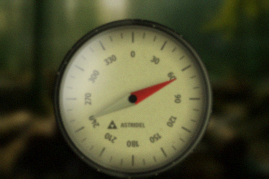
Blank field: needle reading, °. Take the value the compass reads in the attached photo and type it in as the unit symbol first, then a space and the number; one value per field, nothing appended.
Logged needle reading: ° 65
